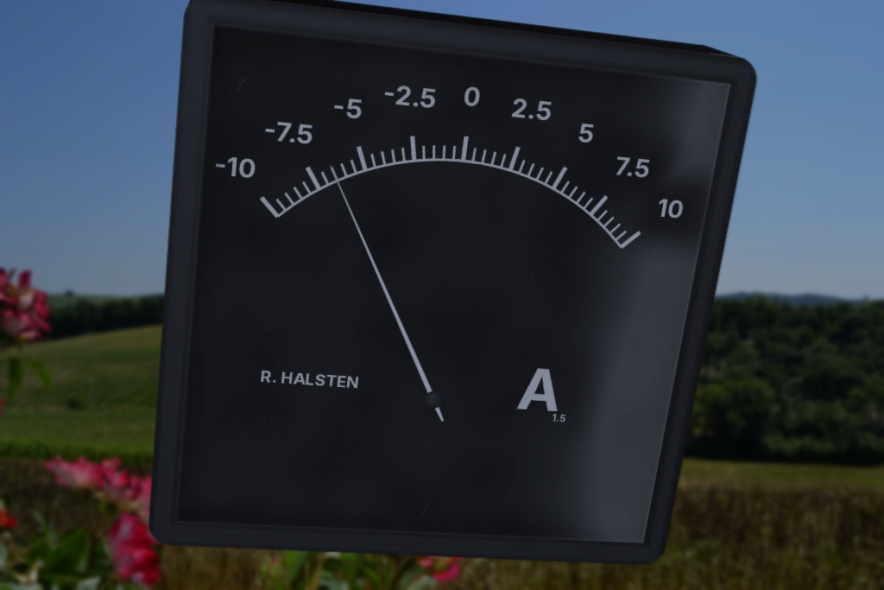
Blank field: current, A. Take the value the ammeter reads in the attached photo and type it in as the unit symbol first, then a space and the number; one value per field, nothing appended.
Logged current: A -6.5
